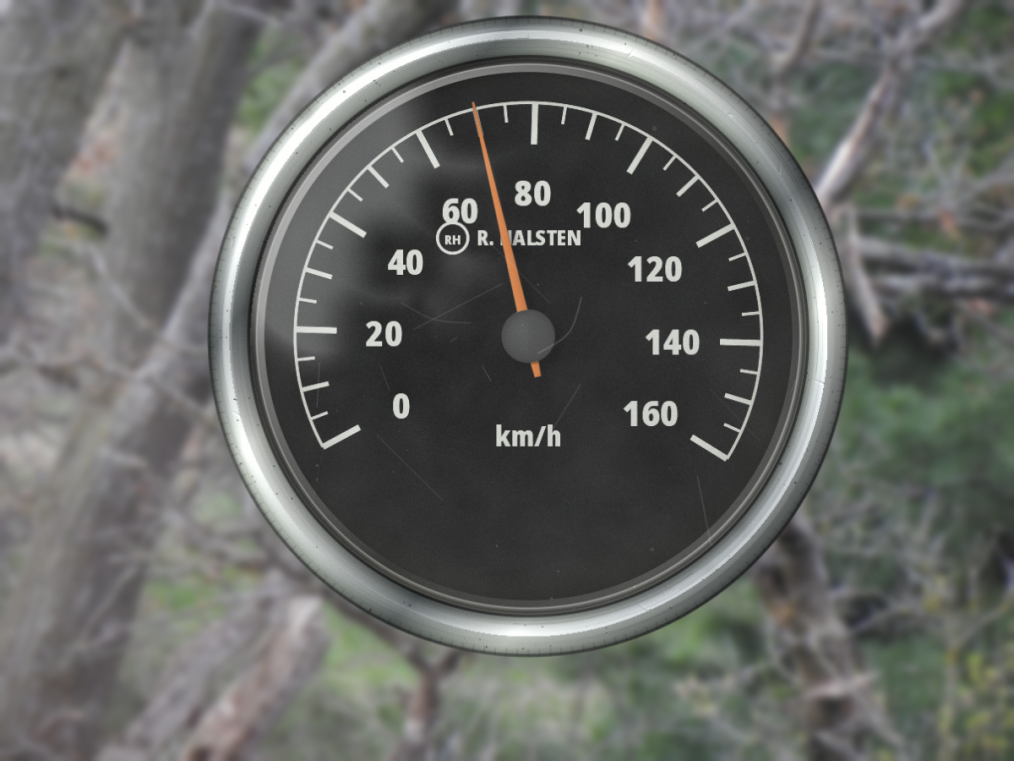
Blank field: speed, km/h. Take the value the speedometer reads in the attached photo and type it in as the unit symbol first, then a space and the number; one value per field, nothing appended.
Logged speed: km/h 70
